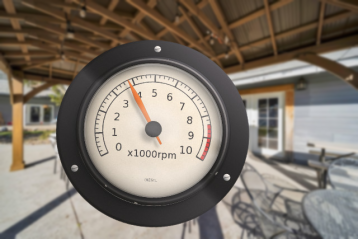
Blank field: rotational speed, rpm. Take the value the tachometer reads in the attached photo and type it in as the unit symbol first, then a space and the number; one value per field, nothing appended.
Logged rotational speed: rpm 3800
